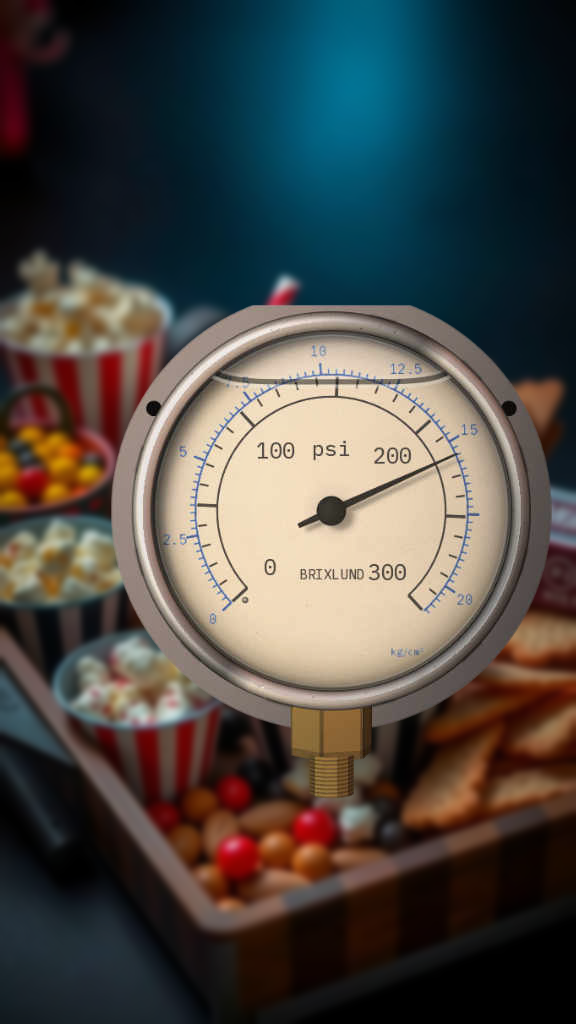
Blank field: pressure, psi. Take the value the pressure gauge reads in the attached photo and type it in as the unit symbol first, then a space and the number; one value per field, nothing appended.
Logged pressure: psi 220
